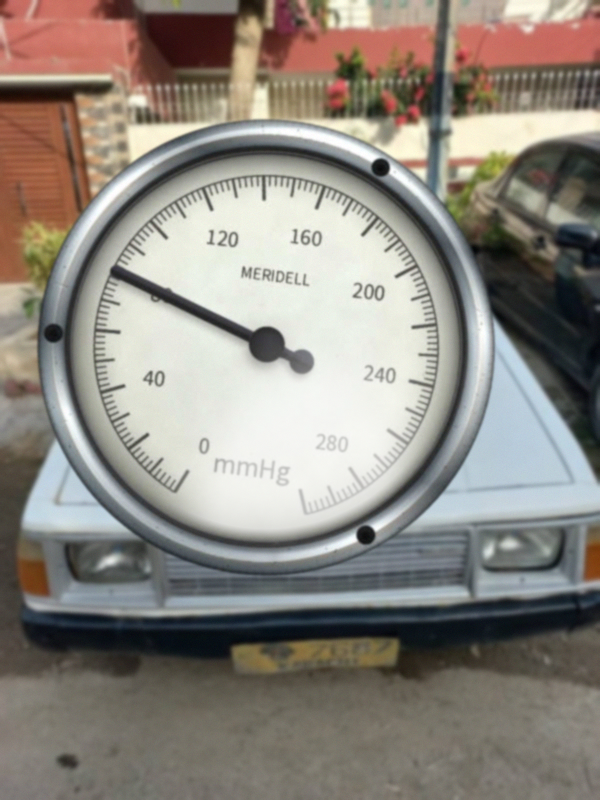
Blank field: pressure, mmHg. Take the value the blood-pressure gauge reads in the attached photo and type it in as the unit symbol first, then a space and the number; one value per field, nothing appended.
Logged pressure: mmHg 80
